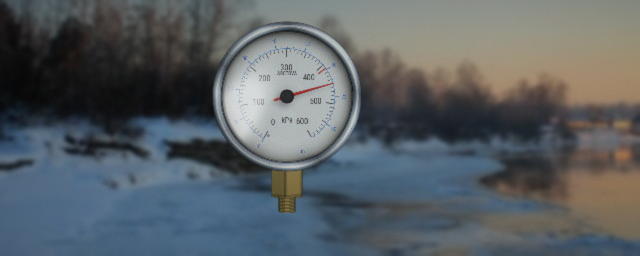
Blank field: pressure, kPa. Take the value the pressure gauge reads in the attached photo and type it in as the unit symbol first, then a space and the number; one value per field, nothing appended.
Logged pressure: kPa 450
